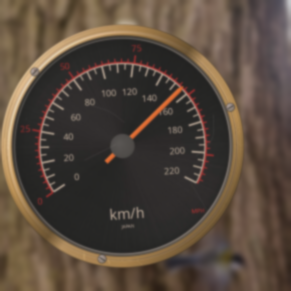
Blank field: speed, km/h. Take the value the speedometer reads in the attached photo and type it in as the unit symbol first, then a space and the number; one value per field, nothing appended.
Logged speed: km/h 155
